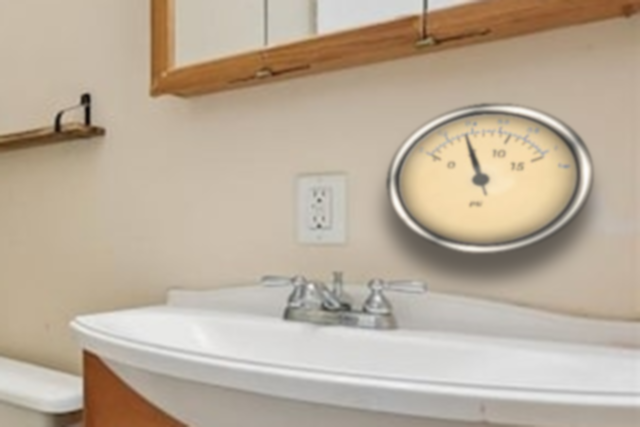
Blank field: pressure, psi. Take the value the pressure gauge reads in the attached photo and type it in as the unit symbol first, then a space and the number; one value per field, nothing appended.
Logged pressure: psi 5
